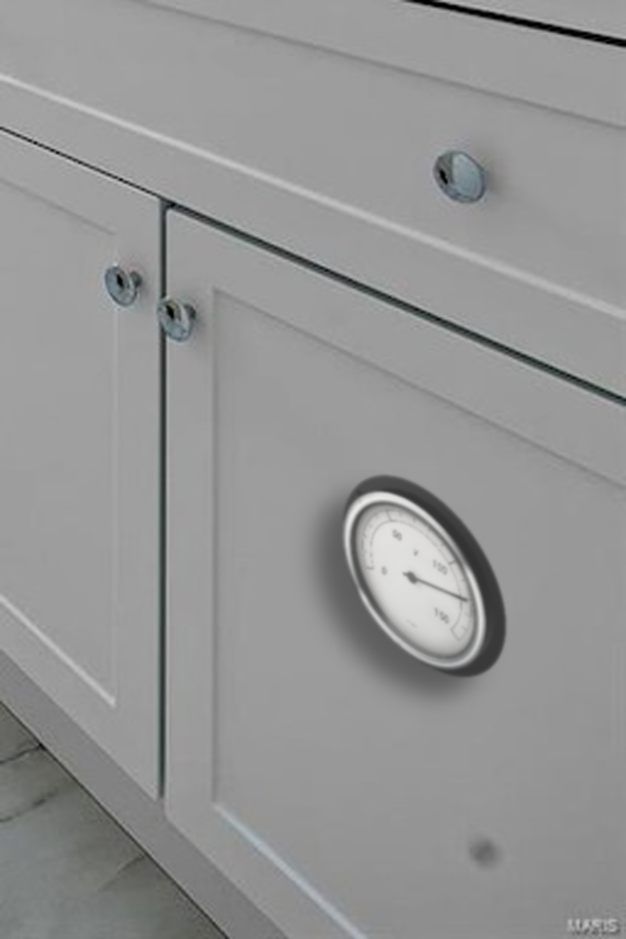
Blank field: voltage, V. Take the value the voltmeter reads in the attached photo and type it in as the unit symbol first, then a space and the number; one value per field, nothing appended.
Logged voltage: V 120
